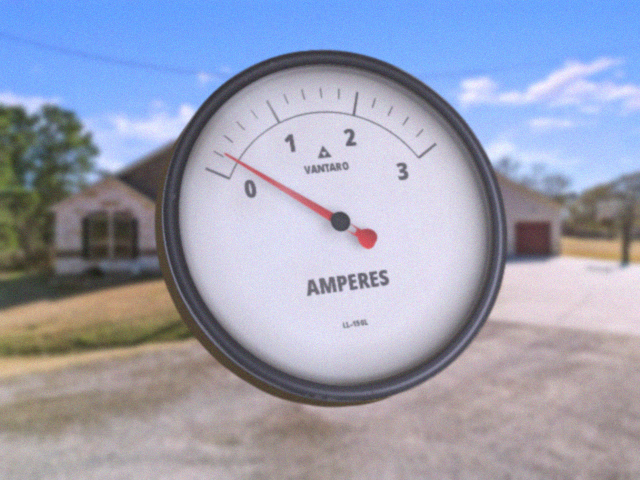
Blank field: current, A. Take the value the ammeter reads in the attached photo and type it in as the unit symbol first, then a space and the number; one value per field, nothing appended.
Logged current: A 0.2
